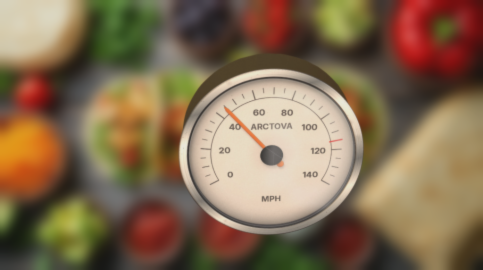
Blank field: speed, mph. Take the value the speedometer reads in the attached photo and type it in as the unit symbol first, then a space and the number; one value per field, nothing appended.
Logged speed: mph 45
